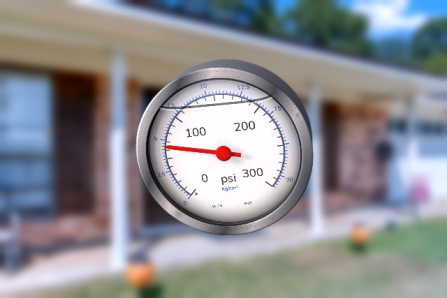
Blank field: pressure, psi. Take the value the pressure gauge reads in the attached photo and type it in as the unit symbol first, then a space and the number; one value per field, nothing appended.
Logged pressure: psi 65
